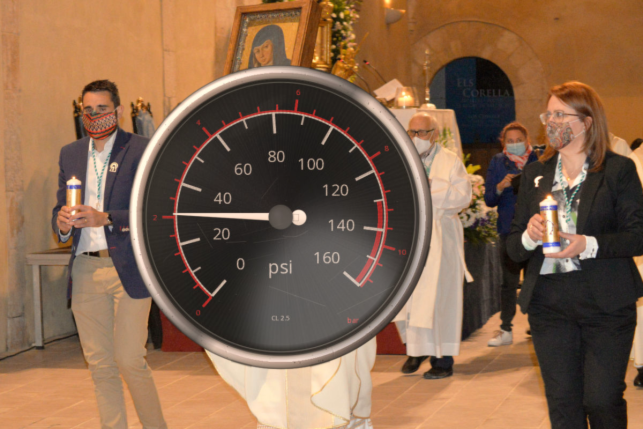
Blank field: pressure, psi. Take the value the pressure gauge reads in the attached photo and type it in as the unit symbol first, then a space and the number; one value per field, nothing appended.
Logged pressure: psi 30
